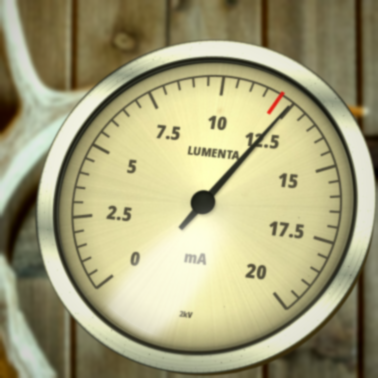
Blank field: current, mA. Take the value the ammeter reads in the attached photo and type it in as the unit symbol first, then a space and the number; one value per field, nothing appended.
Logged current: mA 12.5
